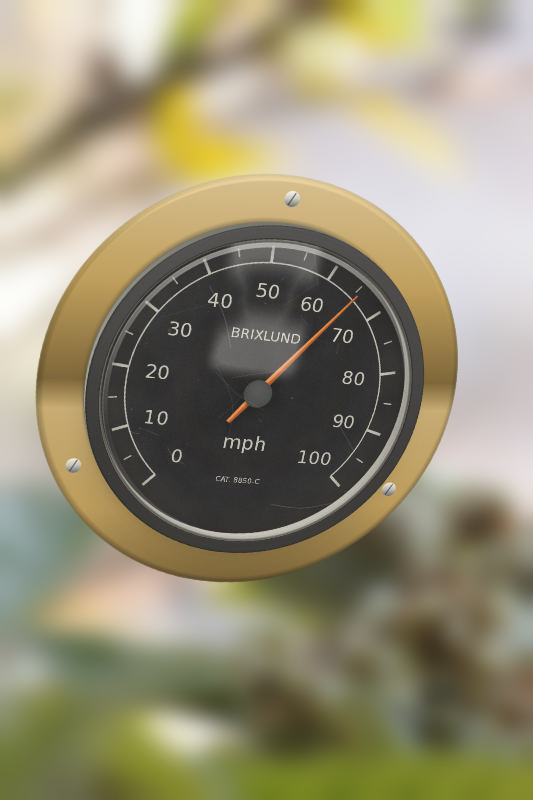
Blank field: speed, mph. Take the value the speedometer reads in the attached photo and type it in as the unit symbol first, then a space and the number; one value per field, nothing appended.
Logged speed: mph 65
